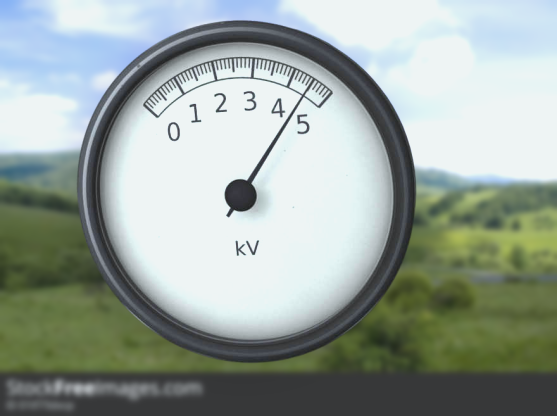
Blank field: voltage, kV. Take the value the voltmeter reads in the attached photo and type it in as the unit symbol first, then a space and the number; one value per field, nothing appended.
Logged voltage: kV 4.5
